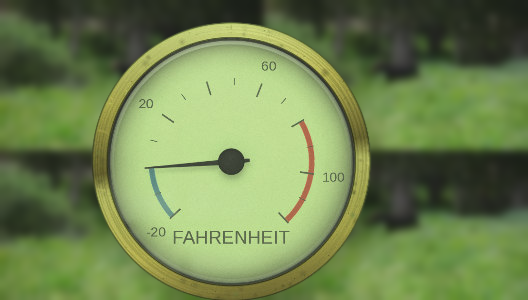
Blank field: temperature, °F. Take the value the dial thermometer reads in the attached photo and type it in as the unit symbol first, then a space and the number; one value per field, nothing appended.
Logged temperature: °F 0
